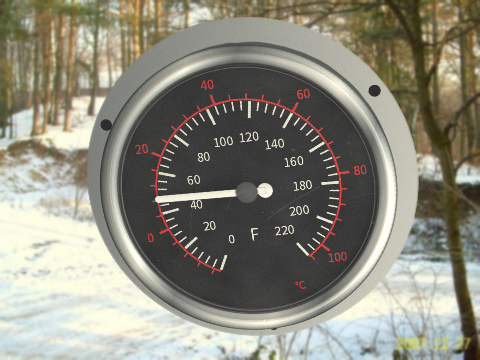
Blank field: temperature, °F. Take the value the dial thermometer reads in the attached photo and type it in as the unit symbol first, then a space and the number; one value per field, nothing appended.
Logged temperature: °F 48
